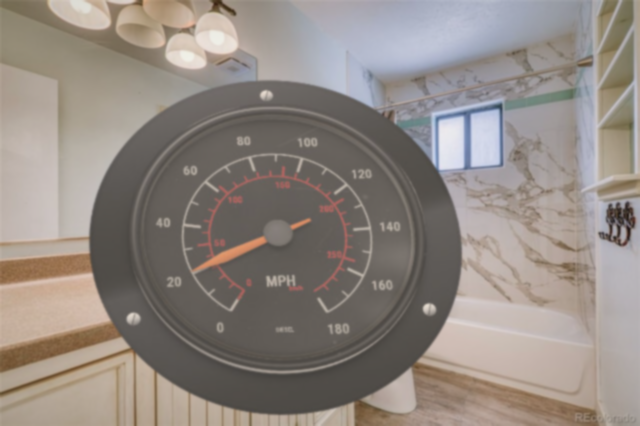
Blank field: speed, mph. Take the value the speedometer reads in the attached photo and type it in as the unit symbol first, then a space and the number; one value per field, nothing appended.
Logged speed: mph 20
